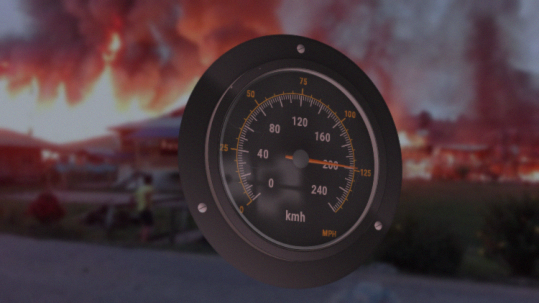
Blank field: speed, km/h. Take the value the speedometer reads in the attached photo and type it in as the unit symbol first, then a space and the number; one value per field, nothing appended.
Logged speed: km/h 200
